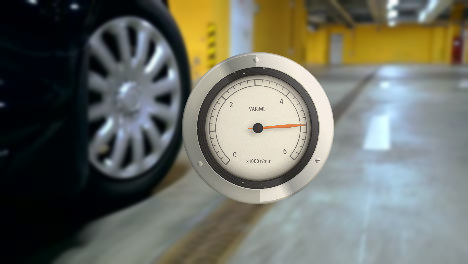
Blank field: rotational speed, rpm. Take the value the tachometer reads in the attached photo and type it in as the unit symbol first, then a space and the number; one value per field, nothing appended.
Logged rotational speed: rpm 5000
